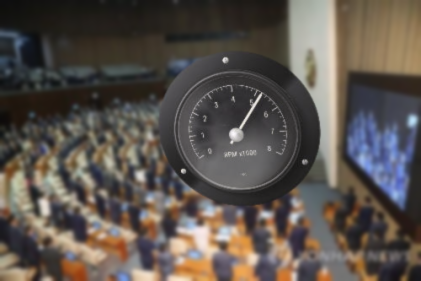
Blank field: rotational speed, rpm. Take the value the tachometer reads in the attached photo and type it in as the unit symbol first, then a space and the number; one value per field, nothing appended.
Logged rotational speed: rpm 5200
